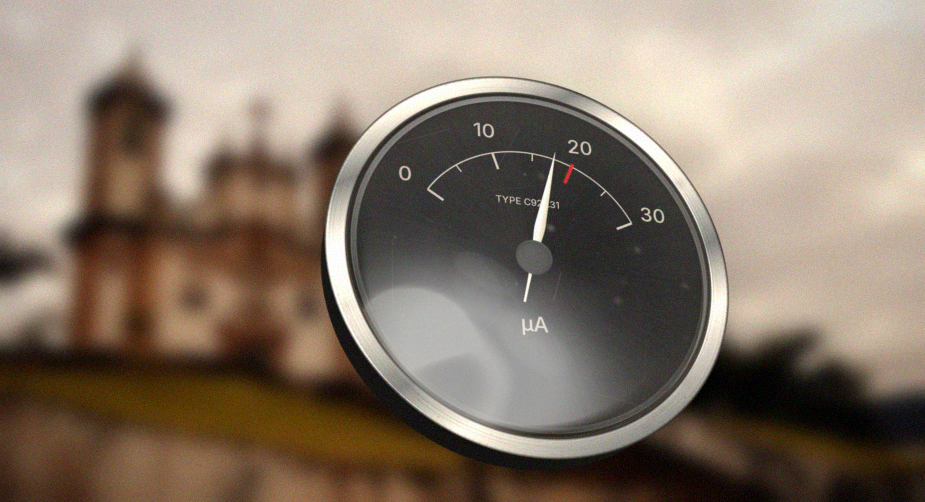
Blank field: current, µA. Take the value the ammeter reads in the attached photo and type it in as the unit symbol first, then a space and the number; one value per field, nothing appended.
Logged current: µA 17.5
